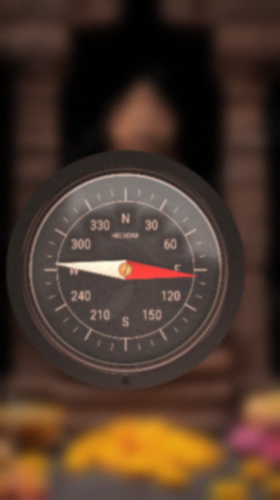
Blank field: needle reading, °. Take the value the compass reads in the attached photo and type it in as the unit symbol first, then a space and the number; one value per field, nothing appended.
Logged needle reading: ° 95
